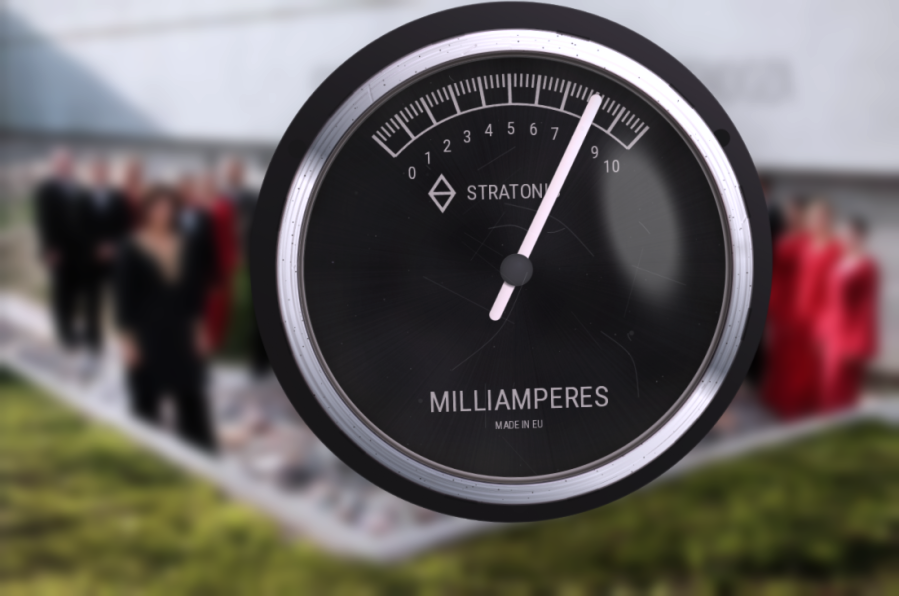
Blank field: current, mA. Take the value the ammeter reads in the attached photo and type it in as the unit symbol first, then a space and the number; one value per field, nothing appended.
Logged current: mA 8
